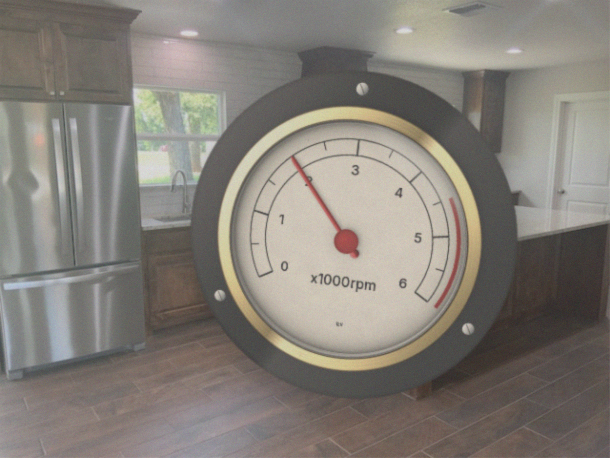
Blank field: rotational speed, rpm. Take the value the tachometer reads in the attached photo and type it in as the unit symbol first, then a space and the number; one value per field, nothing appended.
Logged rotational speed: rpm 2000
